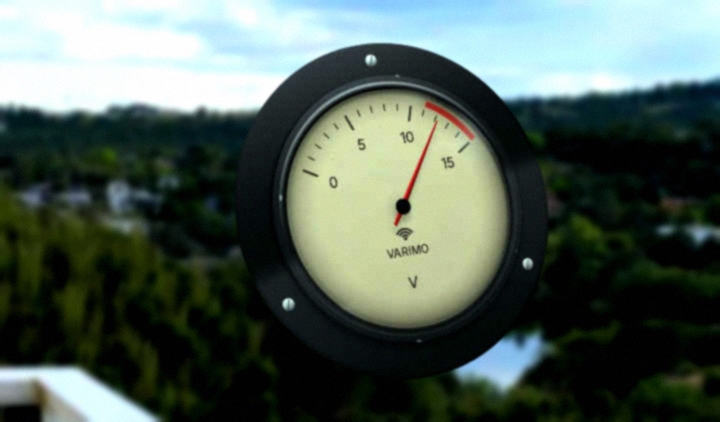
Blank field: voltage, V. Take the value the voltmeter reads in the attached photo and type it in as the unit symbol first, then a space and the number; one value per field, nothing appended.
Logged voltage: V 12
